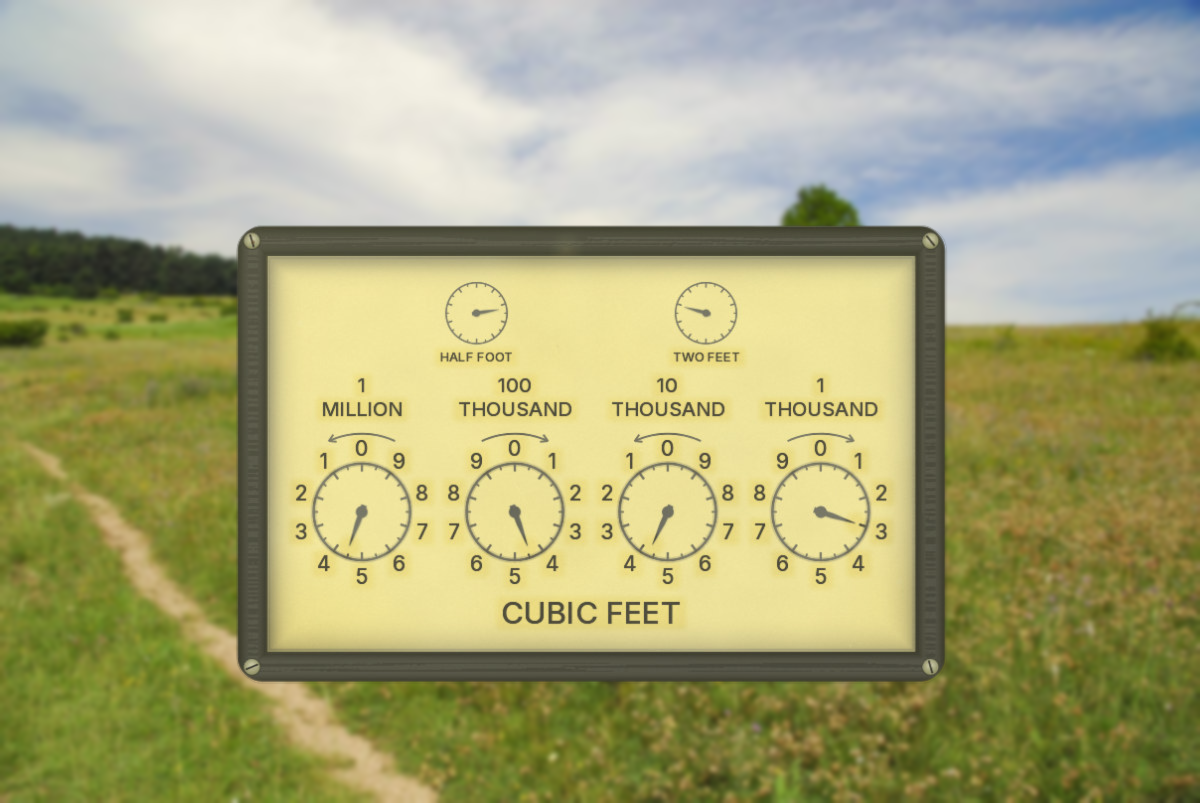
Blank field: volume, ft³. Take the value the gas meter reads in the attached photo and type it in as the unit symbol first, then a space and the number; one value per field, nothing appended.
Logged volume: ft³ 444300
